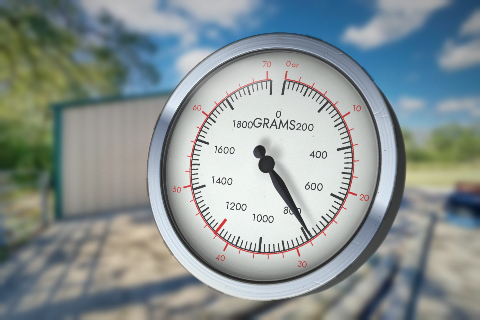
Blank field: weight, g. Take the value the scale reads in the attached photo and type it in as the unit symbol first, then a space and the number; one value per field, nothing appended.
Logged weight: g 780
